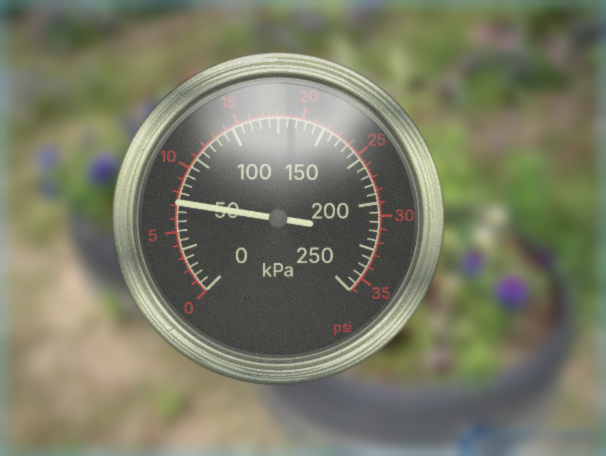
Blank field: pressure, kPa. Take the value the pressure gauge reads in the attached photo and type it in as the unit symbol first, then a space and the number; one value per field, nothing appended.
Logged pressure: kPa 50
